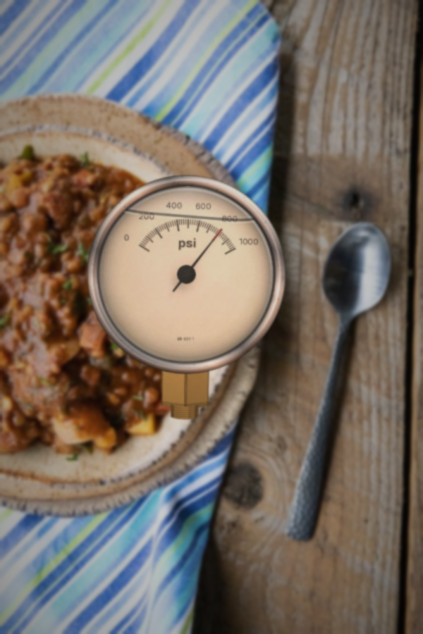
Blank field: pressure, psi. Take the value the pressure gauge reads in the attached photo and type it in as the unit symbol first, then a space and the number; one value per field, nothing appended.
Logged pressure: psi 800
